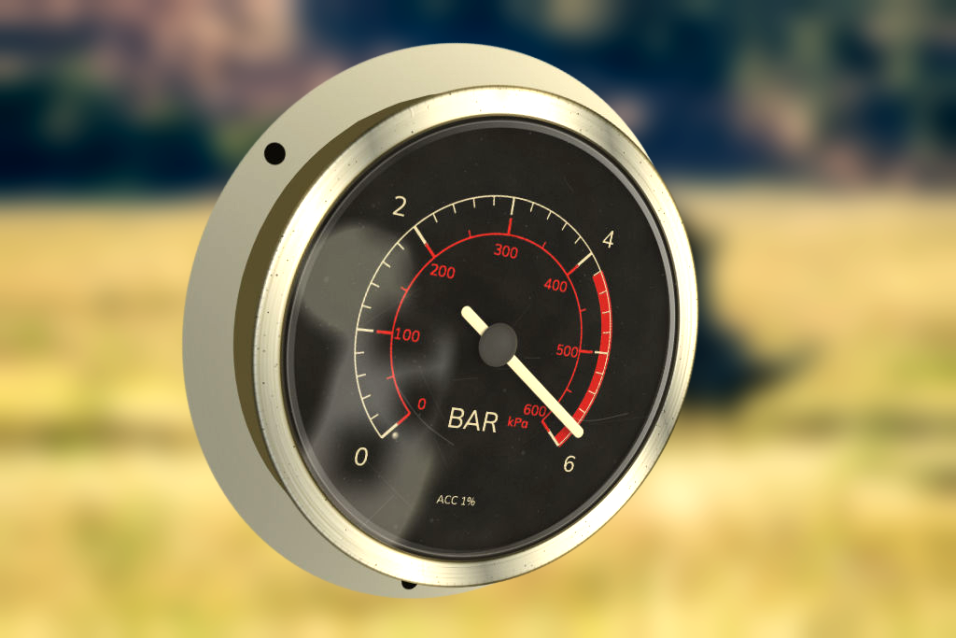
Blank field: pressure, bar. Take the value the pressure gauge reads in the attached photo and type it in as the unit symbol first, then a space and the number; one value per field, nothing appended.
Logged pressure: bar 5.8
